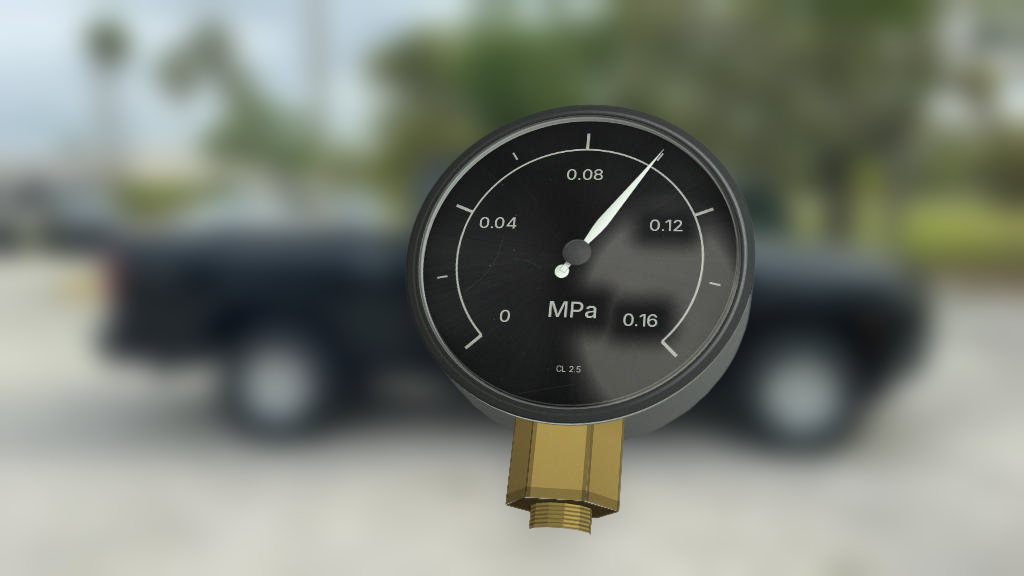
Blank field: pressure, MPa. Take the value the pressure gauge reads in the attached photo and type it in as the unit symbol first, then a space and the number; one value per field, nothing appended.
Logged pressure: MPa 0.1
